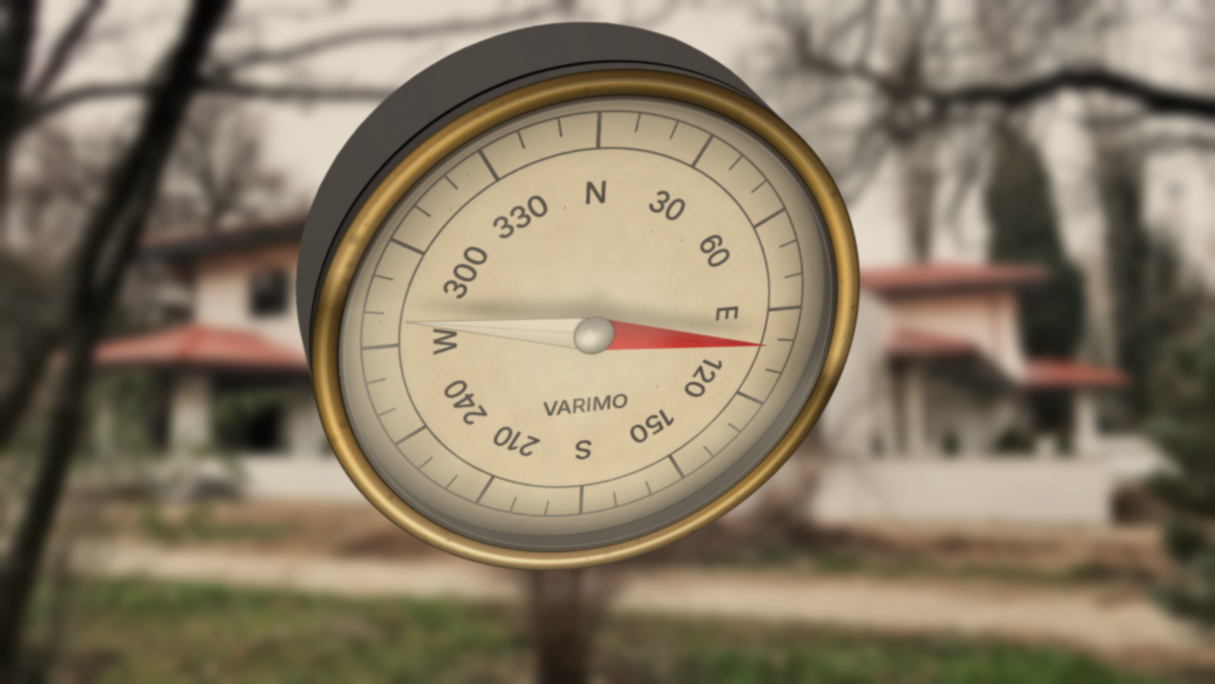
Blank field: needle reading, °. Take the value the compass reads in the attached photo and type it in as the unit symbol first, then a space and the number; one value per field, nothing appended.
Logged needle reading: ° 100
